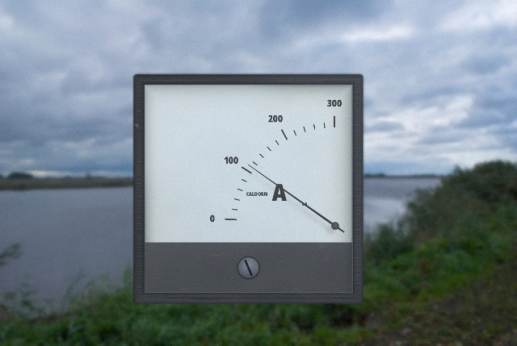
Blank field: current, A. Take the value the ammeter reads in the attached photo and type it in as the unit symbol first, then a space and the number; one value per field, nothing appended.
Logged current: A 110
